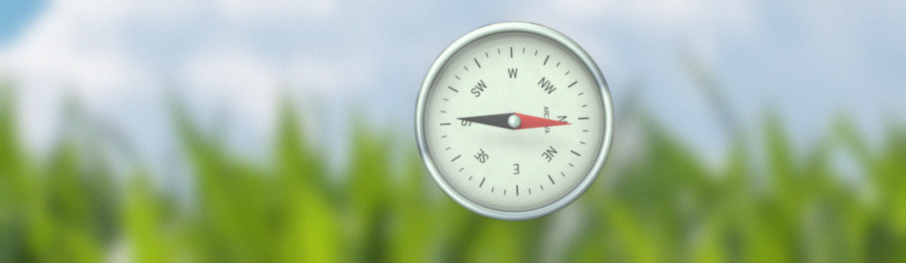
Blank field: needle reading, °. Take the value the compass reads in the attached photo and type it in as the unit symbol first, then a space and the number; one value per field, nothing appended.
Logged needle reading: ° 5
